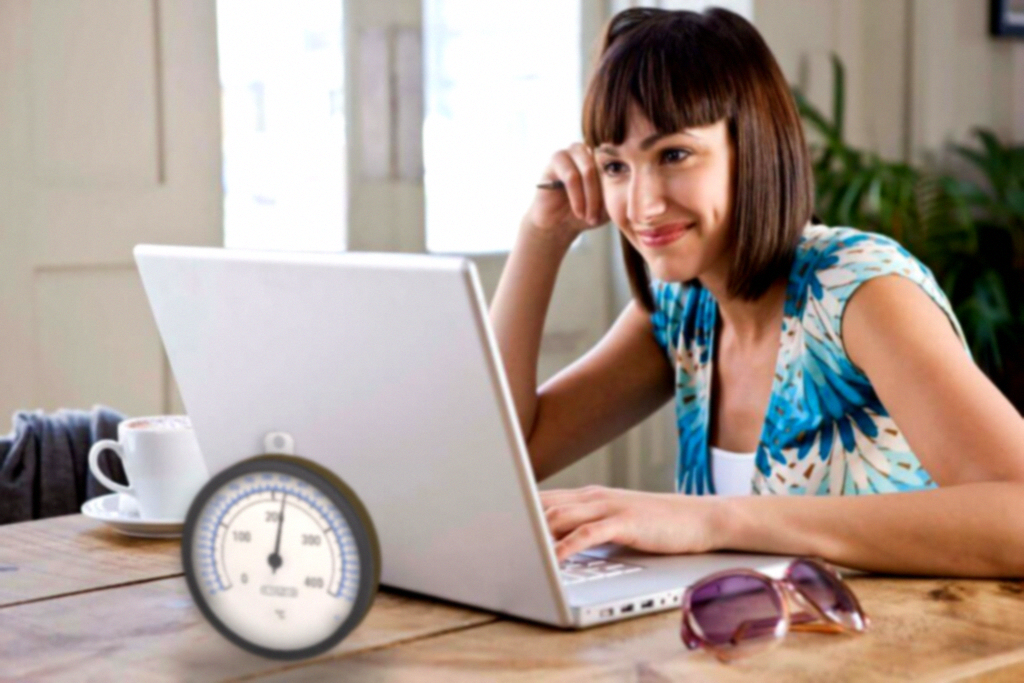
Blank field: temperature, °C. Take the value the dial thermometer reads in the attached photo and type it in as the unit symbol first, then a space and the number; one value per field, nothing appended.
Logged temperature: °C 220
